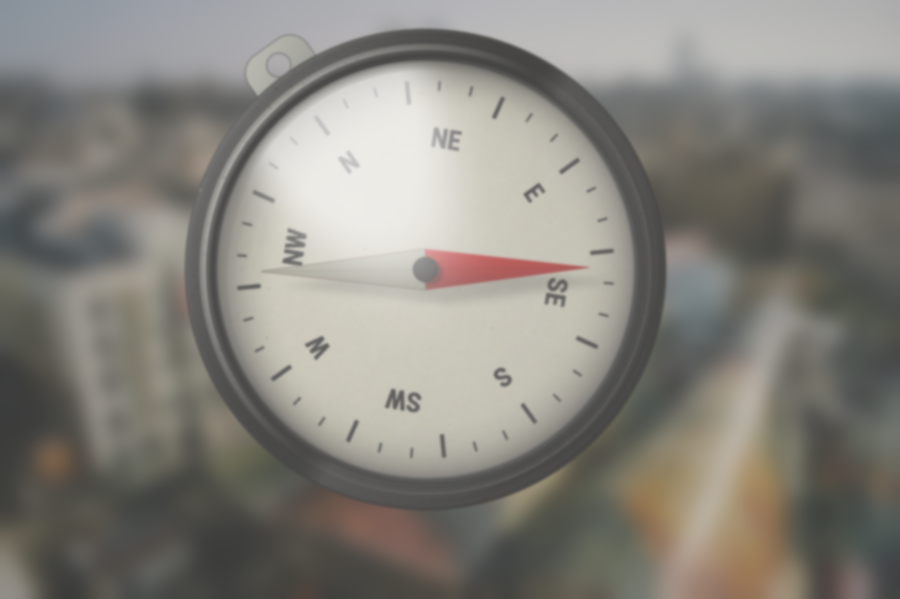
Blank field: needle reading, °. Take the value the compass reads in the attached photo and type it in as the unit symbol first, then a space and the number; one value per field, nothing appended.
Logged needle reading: ° 125
